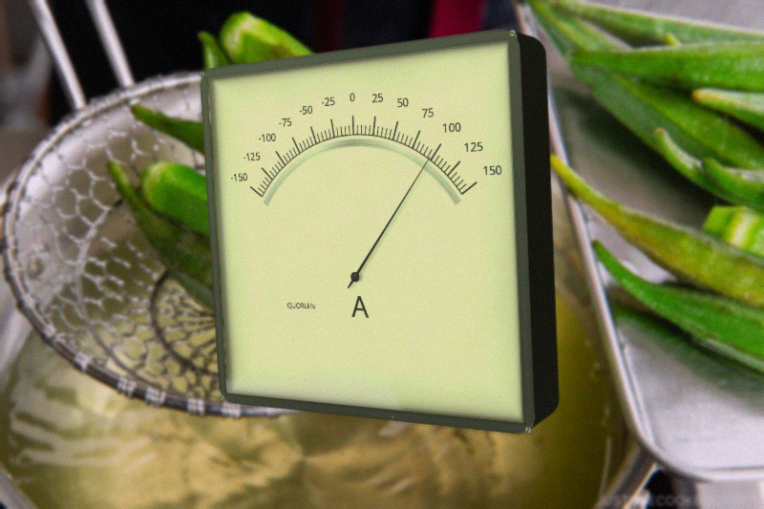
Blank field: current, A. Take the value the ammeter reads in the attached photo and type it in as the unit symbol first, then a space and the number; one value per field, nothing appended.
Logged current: A 100
